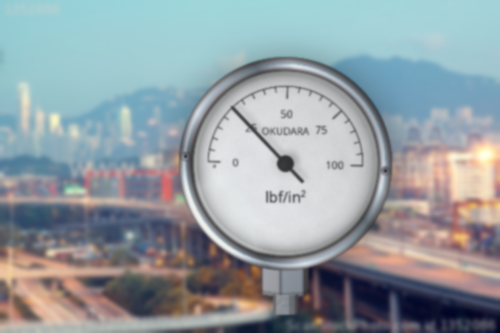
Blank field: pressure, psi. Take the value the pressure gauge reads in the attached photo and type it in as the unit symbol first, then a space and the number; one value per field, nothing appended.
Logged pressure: psi 25
